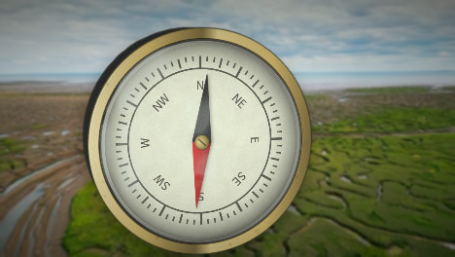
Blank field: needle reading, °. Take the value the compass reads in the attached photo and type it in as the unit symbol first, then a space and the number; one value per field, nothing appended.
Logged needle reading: ° 185
